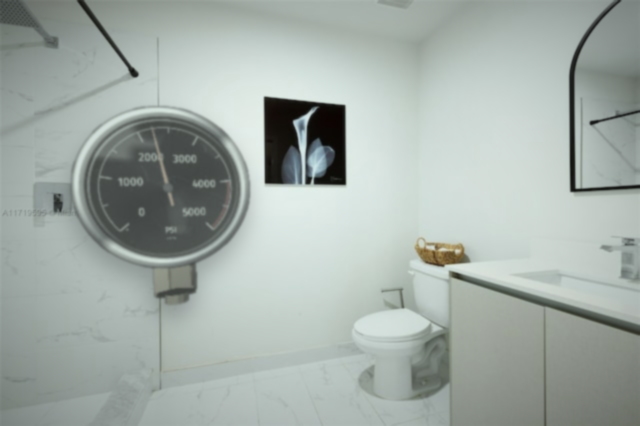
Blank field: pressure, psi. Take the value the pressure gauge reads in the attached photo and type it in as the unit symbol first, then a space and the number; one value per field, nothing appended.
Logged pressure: psi 2250
